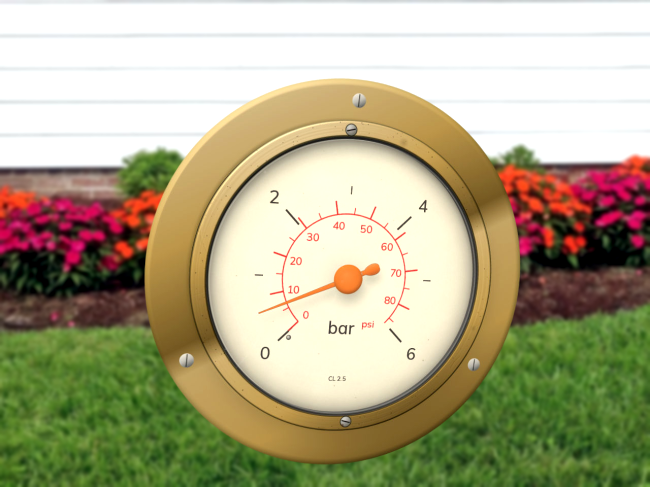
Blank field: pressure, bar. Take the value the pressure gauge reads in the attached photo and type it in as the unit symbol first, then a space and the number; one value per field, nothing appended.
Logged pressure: bar 0.5
